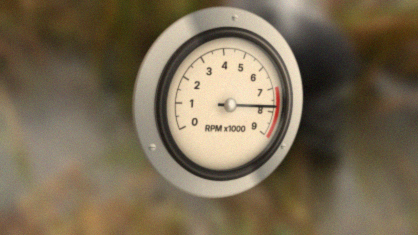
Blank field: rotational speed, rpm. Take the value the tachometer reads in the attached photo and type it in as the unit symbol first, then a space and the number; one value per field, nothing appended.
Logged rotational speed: rpm 7750
